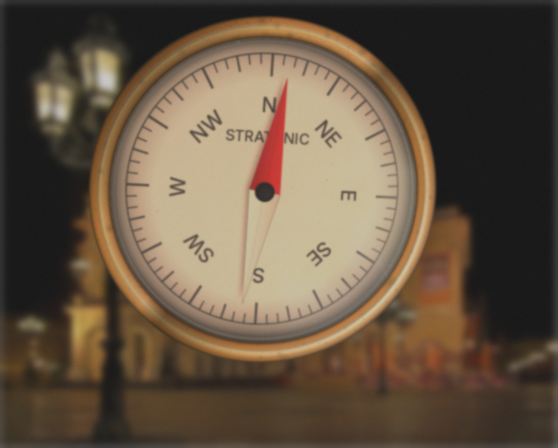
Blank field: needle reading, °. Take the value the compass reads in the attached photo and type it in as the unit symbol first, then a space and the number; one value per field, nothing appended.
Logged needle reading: ° 7.5
